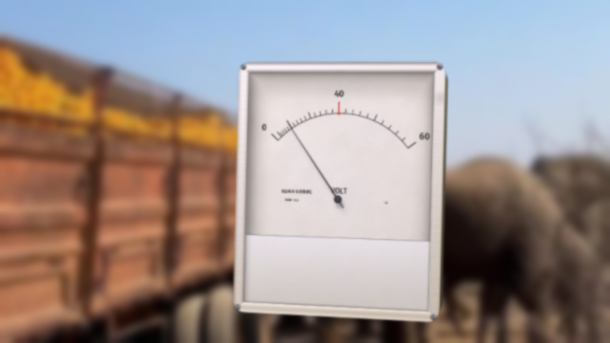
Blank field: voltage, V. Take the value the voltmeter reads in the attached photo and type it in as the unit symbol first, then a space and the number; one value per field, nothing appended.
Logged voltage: V 20
